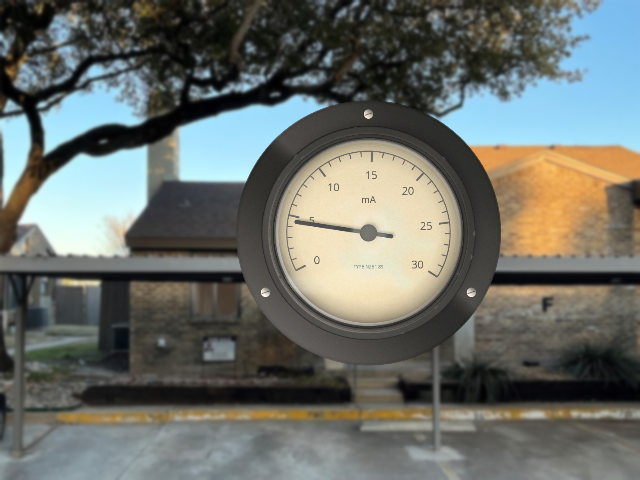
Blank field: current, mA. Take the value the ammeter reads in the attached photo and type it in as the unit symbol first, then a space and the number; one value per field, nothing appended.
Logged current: mA 4.5
